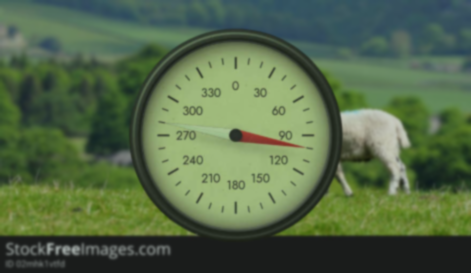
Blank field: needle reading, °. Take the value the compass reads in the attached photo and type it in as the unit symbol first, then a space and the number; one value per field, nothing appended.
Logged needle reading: ° 100
